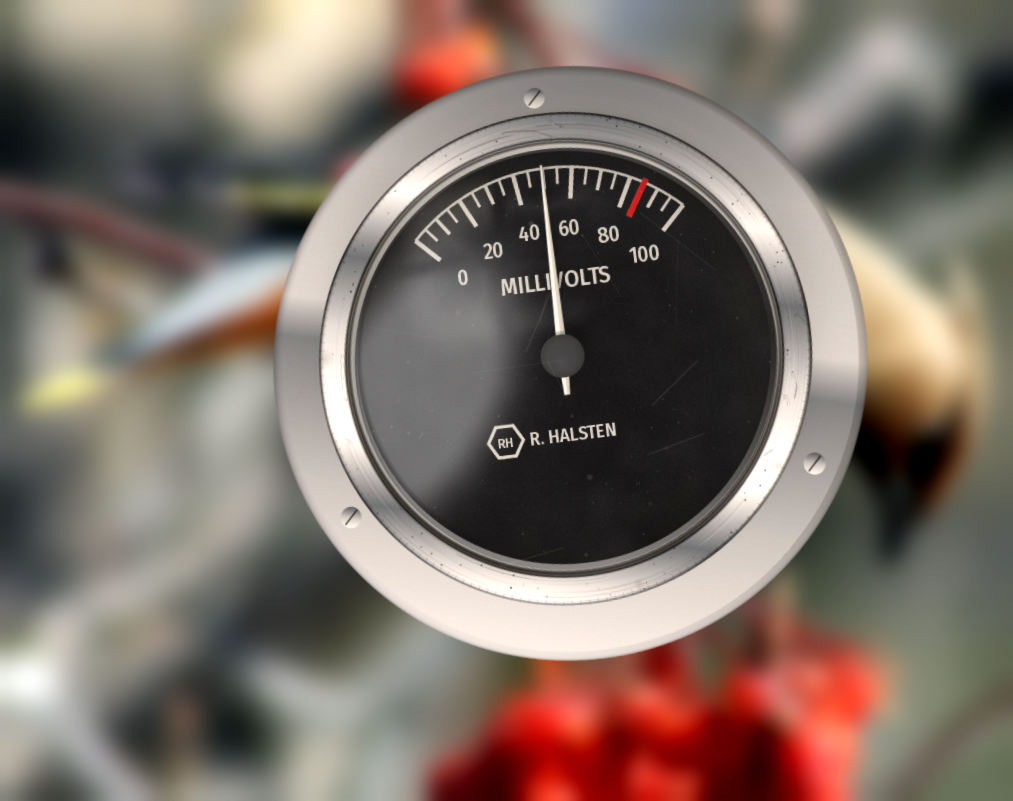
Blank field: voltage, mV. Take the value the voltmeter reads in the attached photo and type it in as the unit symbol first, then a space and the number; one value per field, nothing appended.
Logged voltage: mV 50
